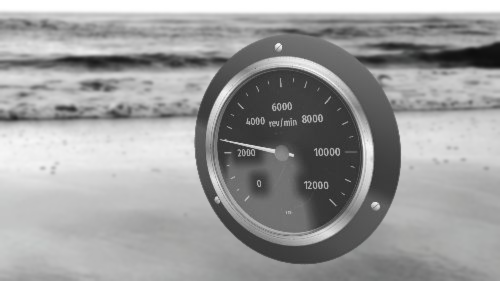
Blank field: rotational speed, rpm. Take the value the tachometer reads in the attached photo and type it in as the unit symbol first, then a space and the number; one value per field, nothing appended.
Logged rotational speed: rpm 2500
